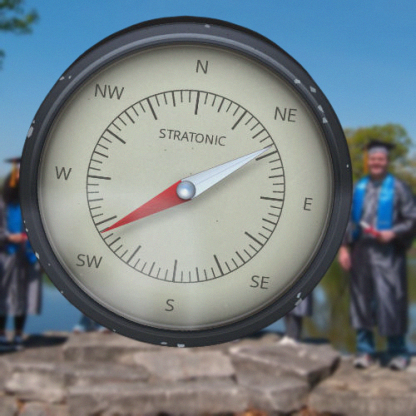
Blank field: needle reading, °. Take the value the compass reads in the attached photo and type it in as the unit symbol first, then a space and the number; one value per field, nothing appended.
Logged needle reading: ° 235
